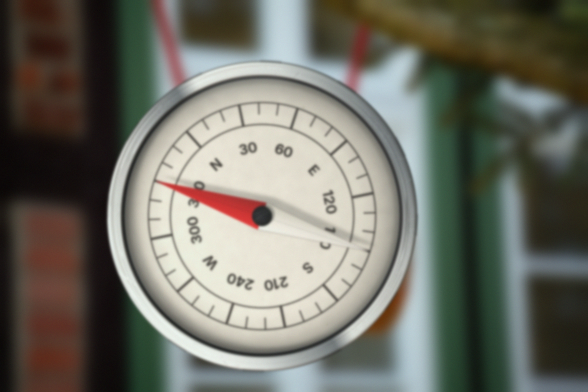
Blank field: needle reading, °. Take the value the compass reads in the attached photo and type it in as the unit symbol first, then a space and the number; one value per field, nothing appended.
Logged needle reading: ° 330
